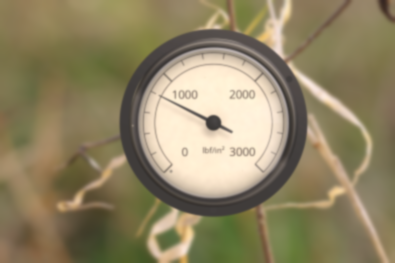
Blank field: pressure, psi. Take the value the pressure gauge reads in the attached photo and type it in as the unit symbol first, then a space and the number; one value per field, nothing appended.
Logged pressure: psi 800
